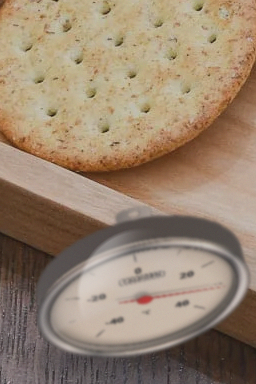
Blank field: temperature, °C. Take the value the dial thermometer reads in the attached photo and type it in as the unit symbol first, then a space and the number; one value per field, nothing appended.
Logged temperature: °C 30
